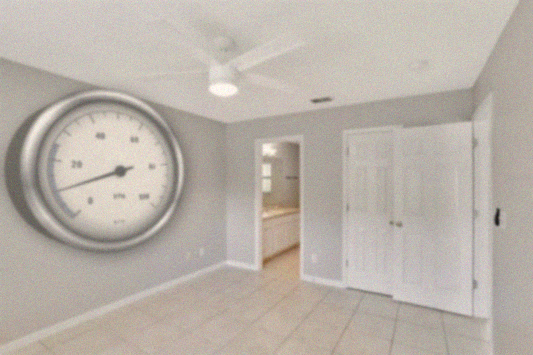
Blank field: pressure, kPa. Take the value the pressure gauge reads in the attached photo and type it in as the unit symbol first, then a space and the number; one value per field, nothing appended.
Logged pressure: kPa 10
